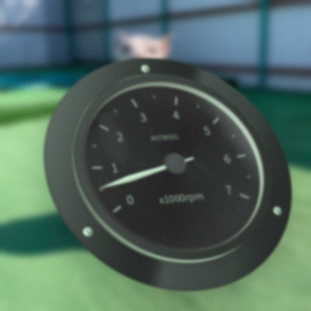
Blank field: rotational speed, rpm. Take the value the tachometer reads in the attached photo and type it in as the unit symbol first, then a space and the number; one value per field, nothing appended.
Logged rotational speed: rpm 500
